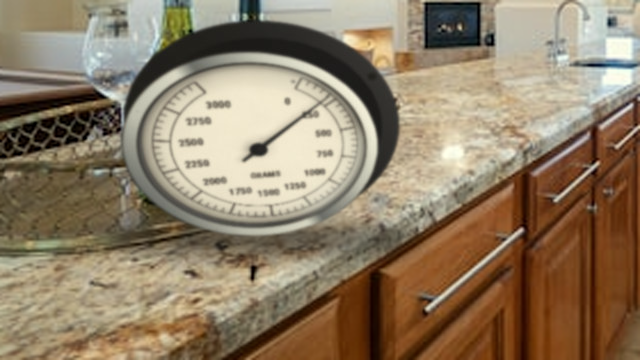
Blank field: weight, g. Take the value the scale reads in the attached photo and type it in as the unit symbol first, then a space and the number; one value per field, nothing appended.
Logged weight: g 200
